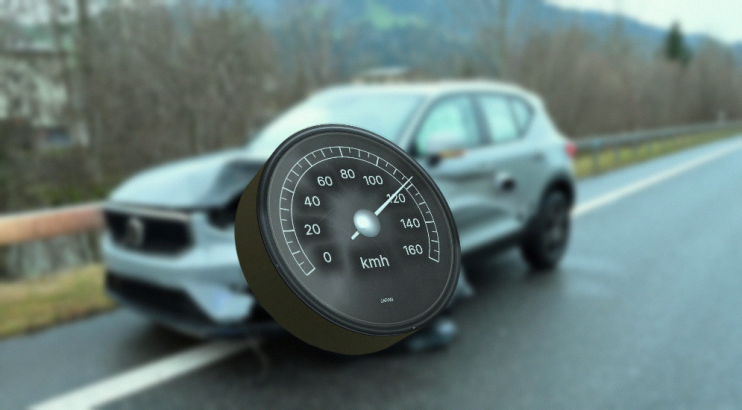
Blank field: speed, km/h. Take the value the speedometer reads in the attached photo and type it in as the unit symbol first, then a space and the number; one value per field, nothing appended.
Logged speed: km/h 117.5
